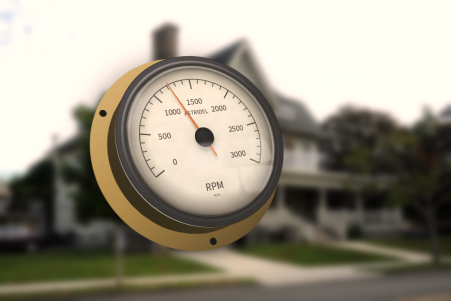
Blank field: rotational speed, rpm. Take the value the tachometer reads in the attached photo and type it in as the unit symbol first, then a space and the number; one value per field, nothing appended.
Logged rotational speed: rpm 1200
